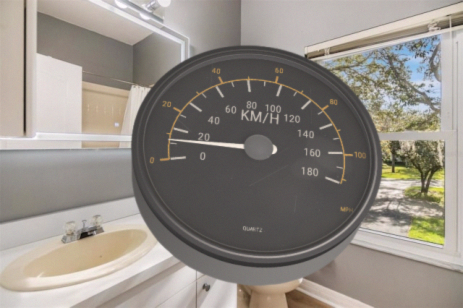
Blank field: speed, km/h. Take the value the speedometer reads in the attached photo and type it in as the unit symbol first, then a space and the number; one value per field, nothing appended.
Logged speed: km/h 10
